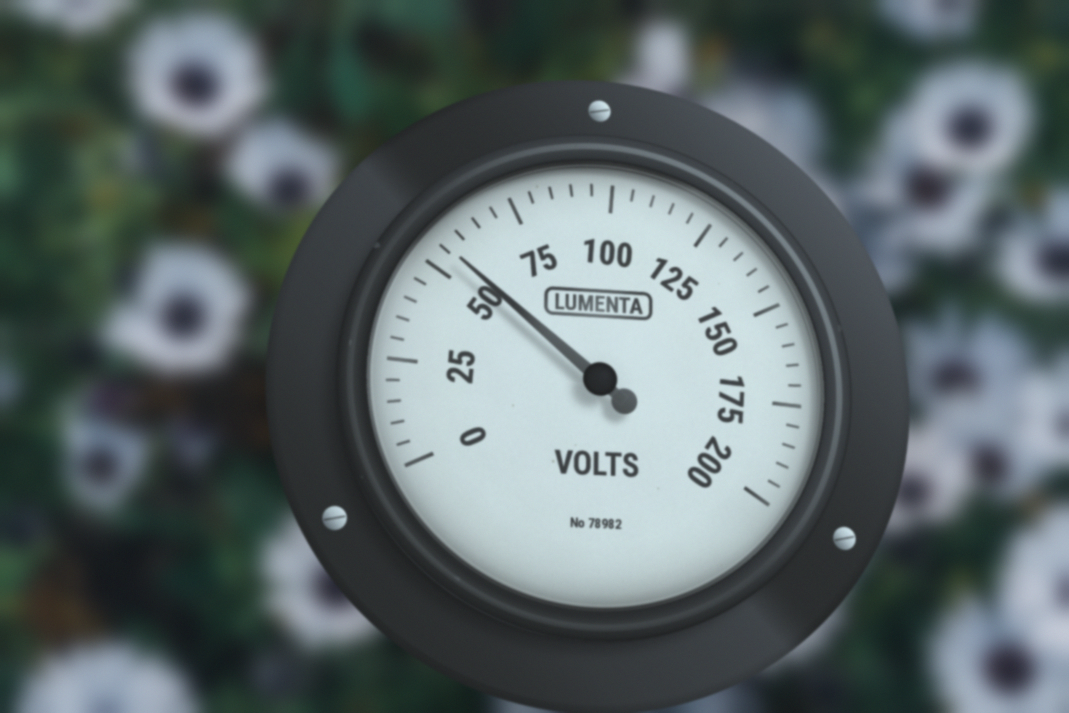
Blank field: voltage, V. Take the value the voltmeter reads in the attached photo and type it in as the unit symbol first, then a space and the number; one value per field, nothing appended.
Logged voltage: V 55
